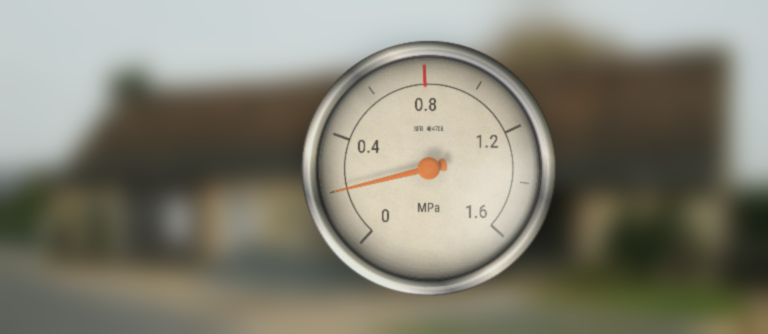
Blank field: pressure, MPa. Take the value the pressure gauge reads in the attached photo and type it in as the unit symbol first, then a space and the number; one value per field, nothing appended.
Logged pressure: MPa 0.2
